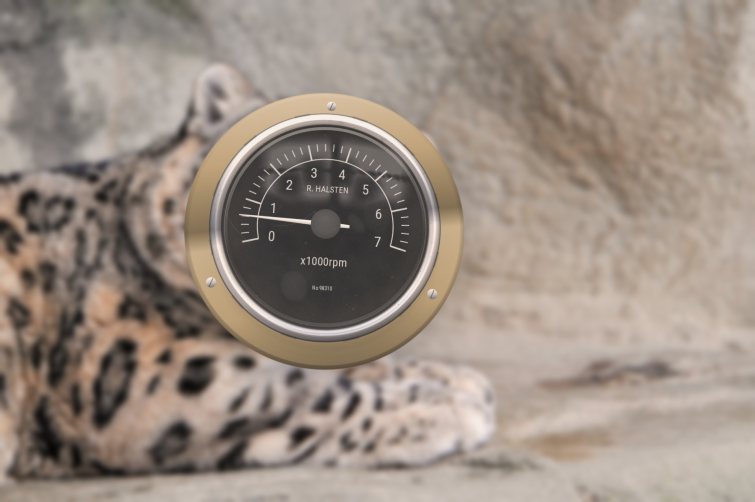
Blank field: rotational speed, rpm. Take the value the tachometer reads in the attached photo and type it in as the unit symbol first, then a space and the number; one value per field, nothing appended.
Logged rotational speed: rpm 600
